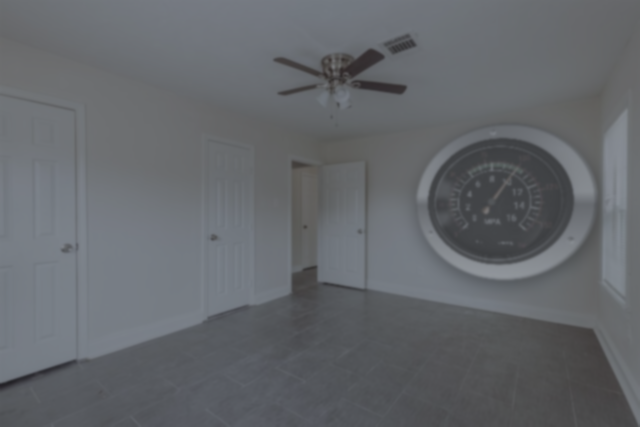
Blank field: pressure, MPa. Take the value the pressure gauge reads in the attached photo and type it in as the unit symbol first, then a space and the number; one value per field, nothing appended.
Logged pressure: MPa 10
